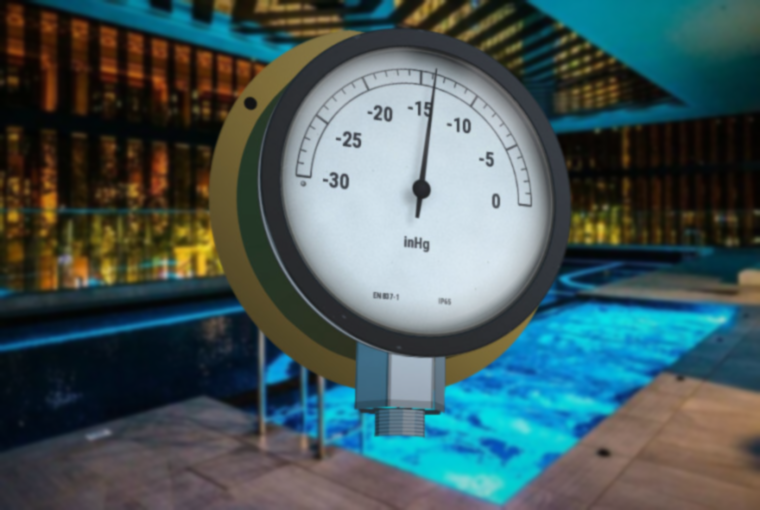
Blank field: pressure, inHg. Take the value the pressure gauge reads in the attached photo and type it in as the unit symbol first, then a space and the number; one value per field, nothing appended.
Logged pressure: inHg -14
